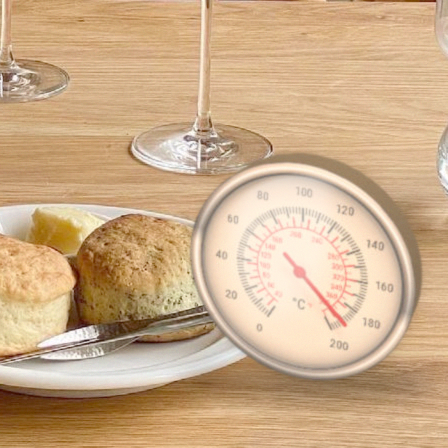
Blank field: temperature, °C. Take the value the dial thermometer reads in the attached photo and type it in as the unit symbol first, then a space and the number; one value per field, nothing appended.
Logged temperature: °C 190
